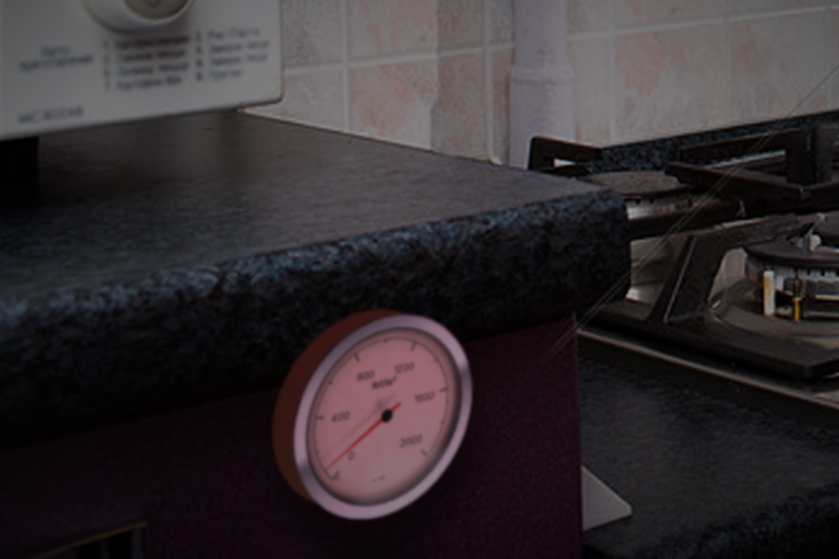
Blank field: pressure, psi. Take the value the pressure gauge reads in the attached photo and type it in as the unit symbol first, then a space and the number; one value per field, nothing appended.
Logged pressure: psi 100
